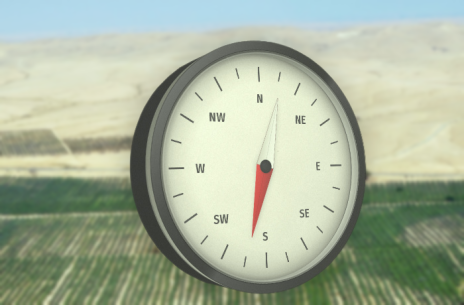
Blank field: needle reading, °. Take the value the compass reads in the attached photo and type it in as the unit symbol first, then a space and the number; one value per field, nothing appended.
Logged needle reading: ° 195
